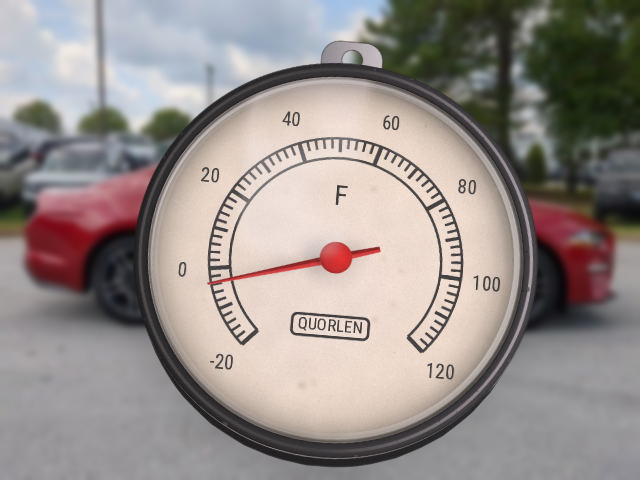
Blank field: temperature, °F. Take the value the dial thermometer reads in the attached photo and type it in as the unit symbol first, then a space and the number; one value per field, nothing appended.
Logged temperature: °F -4
